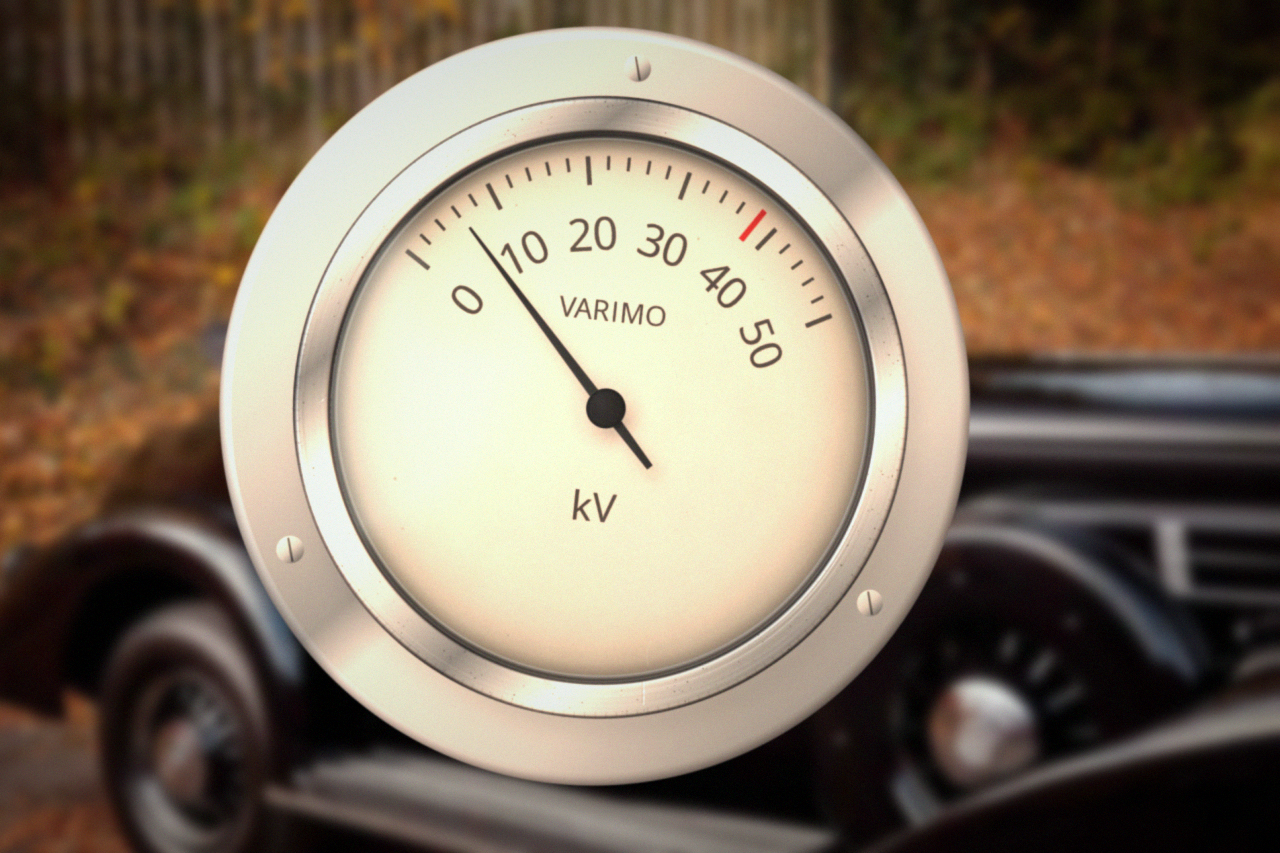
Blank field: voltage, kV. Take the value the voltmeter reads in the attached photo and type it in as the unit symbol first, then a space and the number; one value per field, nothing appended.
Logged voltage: kV 6
